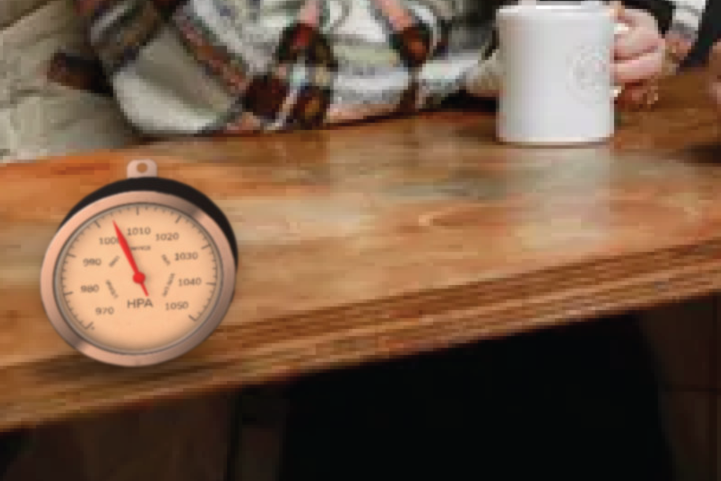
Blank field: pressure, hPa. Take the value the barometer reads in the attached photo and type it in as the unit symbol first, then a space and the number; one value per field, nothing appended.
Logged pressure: hPa 1004
